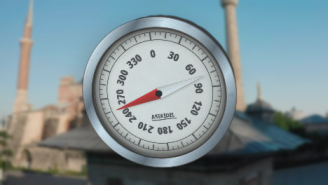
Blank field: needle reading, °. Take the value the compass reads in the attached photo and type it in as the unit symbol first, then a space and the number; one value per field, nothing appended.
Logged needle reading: ° 255
